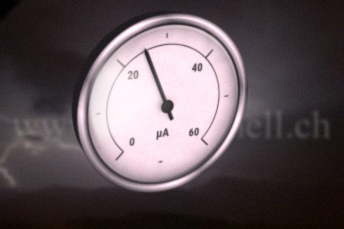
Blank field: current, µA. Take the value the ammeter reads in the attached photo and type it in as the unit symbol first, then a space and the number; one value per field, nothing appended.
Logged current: µA 25
